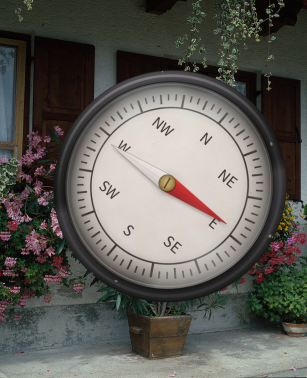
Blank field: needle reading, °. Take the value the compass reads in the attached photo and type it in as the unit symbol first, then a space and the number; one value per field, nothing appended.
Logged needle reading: ° 85
